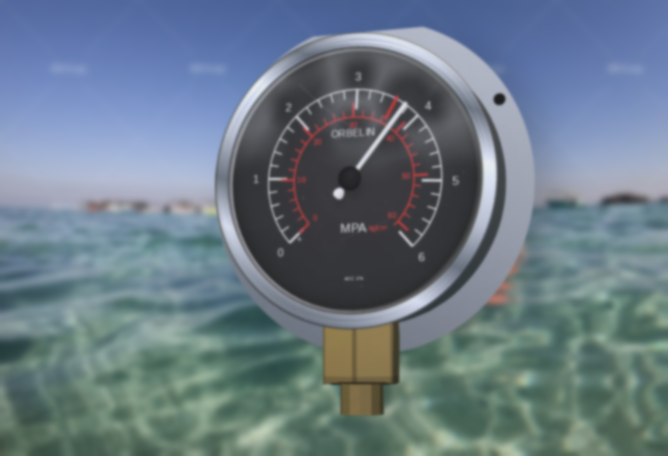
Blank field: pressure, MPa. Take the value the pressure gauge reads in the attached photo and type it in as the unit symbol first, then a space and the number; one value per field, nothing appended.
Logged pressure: MPa 3.8
